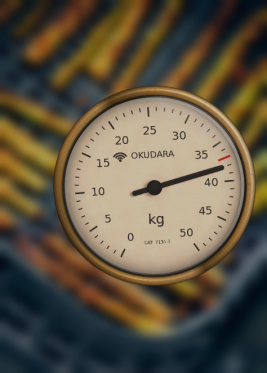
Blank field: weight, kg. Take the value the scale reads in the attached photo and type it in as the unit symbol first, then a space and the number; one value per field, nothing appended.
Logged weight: kg 38
